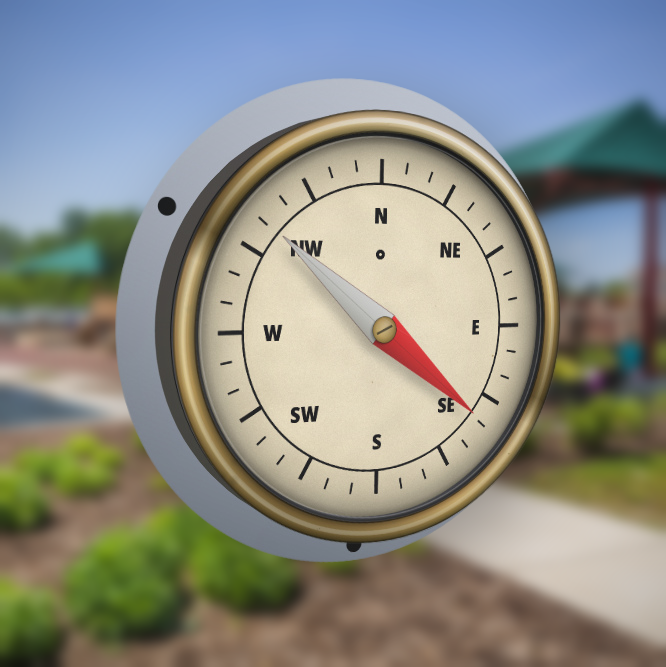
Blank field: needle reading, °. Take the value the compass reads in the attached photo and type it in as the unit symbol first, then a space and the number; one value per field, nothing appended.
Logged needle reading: ° 130
